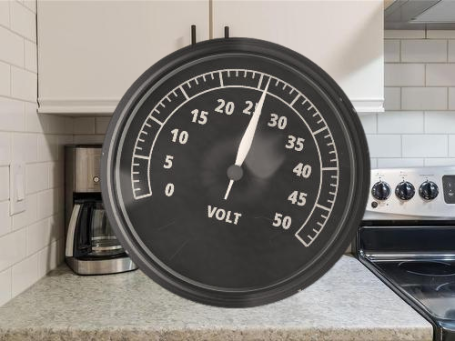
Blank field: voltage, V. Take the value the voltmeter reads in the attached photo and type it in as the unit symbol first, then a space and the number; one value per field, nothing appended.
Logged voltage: V 26
